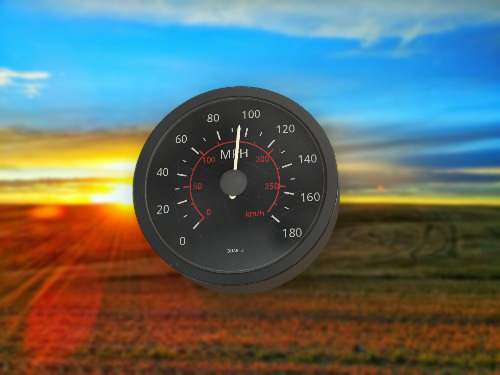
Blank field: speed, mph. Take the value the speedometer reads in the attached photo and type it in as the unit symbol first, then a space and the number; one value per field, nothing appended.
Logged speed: mph 95
